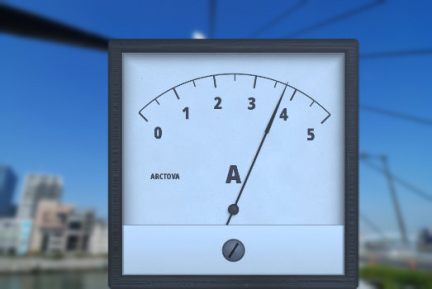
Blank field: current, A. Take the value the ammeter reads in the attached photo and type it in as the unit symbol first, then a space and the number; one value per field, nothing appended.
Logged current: A 3.75
